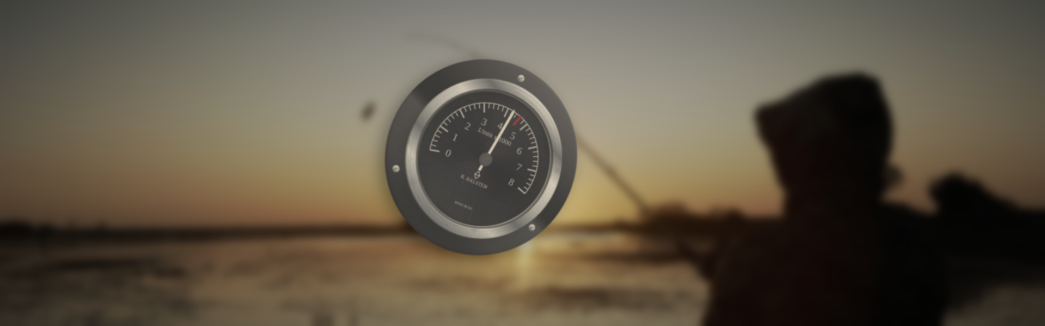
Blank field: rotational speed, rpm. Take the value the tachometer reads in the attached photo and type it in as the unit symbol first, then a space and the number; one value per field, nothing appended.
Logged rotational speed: rpm 4200
